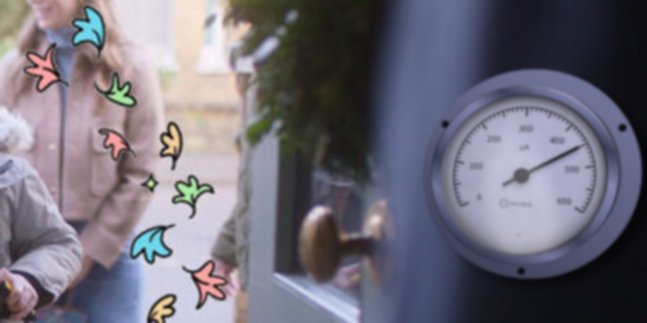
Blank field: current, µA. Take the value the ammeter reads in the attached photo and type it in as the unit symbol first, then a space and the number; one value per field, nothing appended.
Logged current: µA 450
